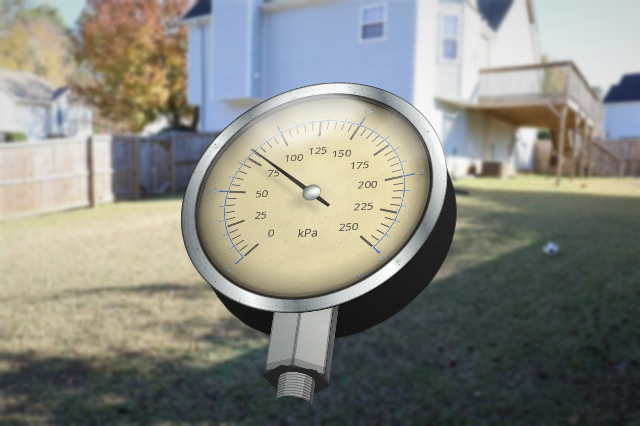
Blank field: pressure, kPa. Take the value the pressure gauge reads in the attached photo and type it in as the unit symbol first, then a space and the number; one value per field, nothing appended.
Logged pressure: kPa 80
